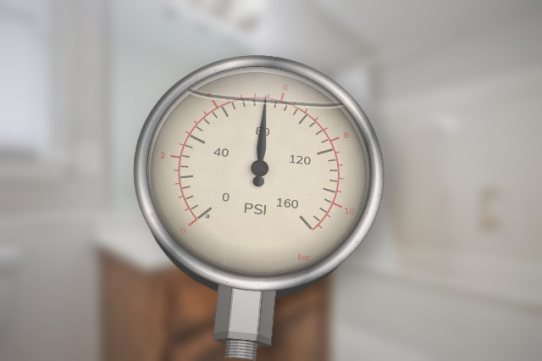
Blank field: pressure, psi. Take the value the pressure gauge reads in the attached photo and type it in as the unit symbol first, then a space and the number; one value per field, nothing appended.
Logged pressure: psi 80
